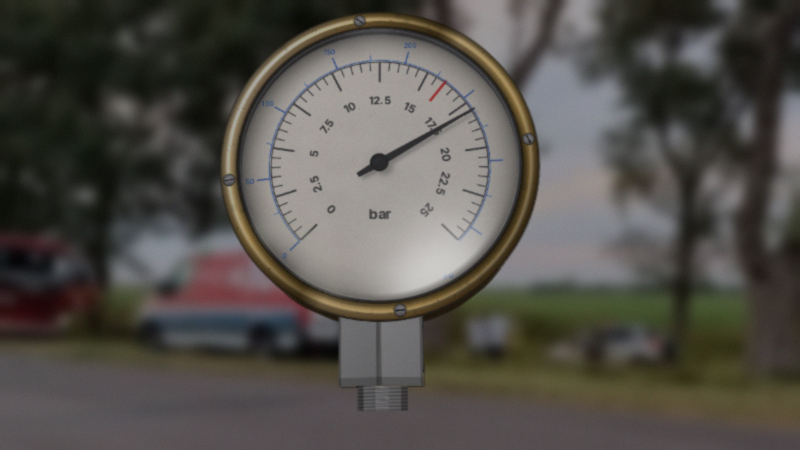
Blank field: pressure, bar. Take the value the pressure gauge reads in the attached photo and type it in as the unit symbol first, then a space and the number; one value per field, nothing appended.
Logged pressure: bar 18
